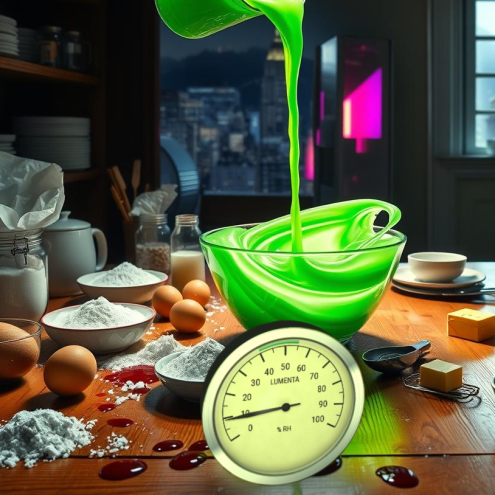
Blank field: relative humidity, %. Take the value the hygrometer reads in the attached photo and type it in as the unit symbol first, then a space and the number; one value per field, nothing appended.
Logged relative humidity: % 10
